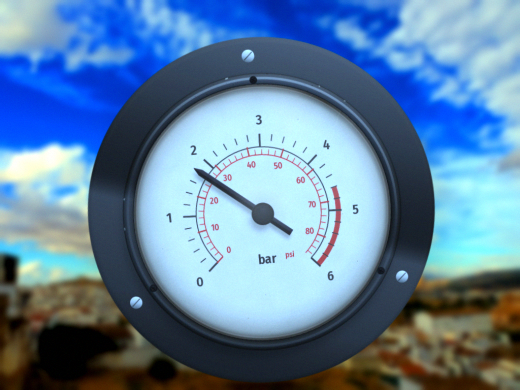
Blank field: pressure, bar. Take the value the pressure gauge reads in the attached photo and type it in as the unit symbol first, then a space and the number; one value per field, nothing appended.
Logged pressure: bar 1.8
